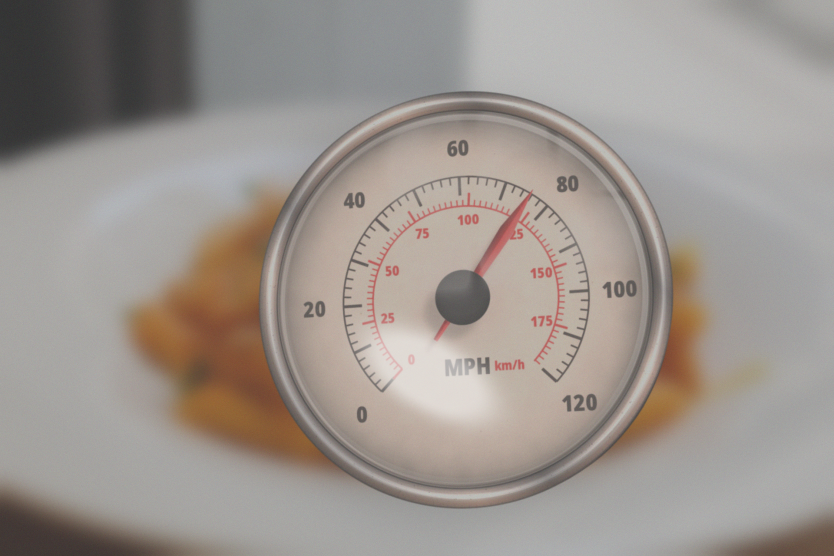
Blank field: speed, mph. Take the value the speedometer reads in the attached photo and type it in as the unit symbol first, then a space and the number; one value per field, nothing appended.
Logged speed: mph 76
